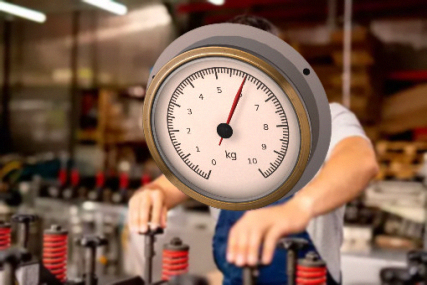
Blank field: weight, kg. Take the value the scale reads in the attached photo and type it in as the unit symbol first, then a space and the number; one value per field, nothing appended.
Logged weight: kg 6
